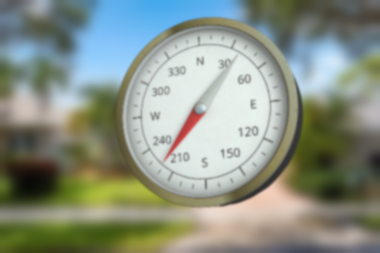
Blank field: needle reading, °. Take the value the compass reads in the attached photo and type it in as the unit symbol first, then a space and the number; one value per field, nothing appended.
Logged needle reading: ° 220
